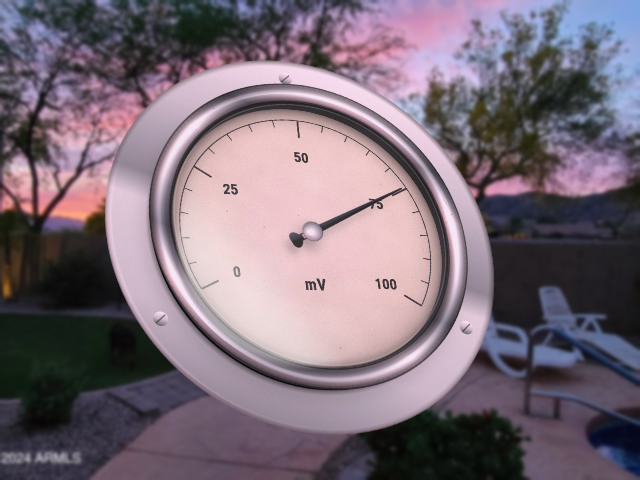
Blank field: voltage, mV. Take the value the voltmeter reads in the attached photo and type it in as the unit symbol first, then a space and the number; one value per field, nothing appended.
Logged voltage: mV 75
